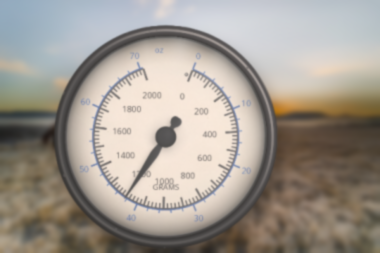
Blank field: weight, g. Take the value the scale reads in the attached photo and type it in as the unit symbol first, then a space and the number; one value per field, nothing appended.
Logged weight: g 1200
